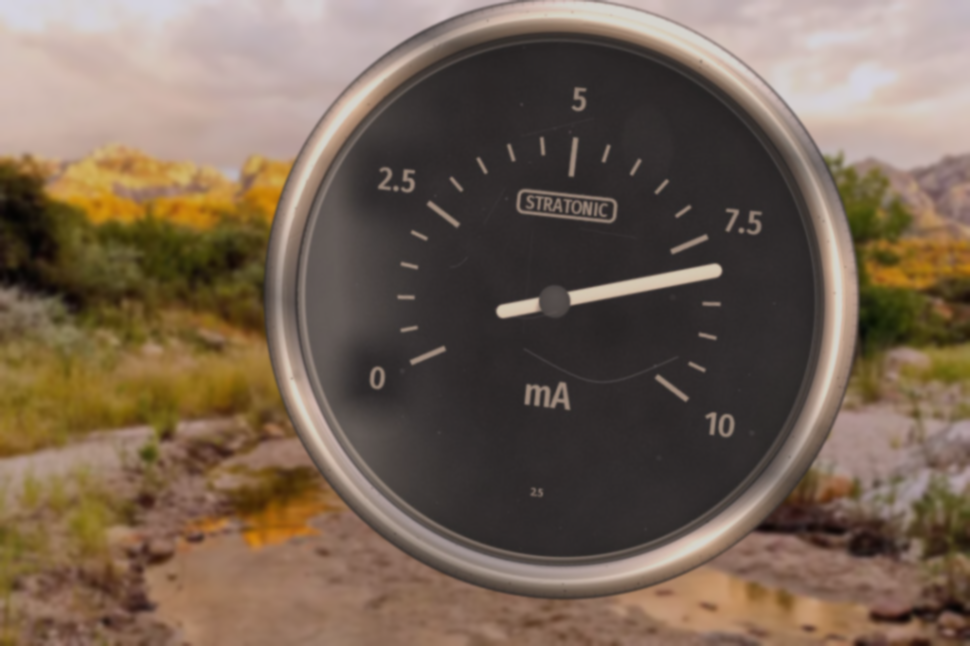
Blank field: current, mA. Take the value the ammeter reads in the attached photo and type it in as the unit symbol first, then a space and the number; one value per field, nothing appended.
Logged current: mA 8
